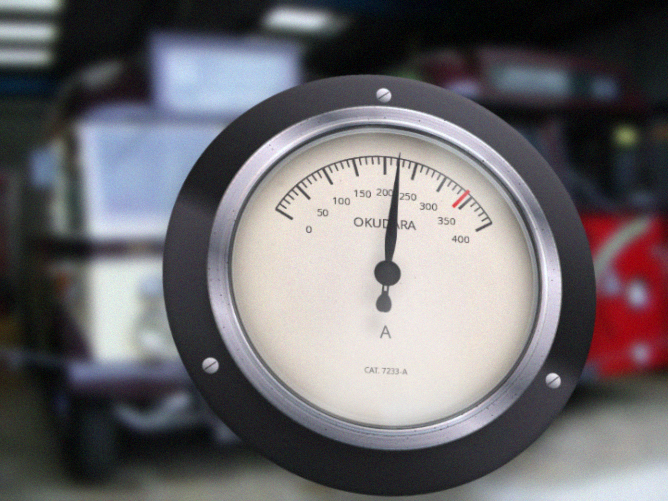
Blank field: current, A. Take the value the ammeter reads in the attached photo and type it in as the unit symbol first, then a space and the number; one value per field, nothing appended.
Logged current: A 220
